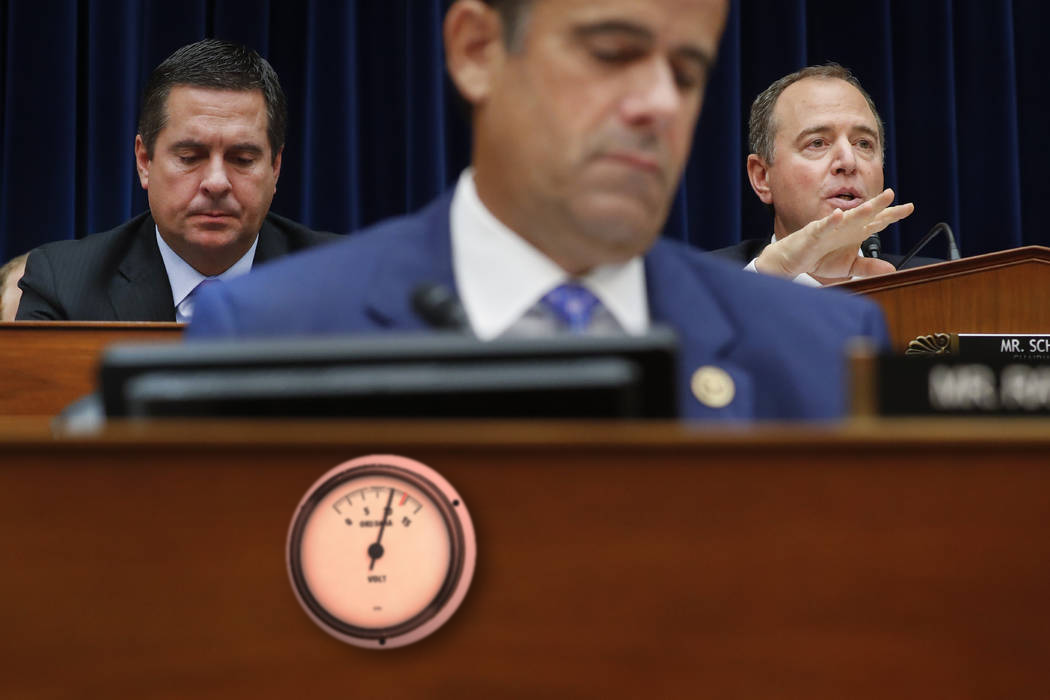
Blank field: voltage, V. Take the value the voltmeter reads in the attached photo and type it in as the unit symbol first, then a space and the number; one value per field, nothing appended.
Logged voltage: V 10
